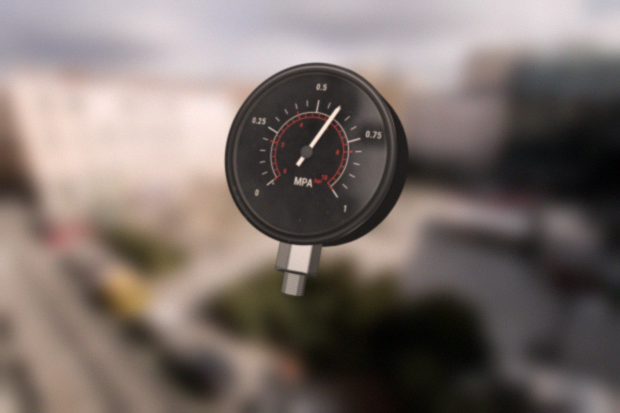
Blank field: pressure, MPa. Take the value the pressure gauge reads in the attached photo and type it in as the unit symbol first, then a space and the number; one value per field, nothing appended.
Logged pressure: MPa 0.6
